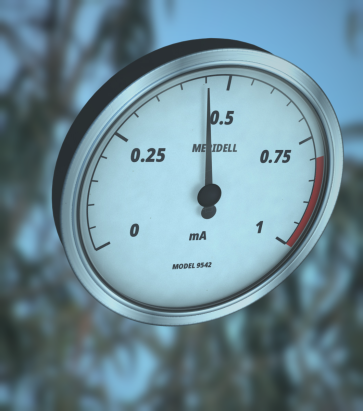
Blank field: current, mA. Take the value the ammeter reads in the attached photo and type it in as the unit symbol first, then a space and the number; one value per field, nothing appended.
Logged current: mA 0.45
